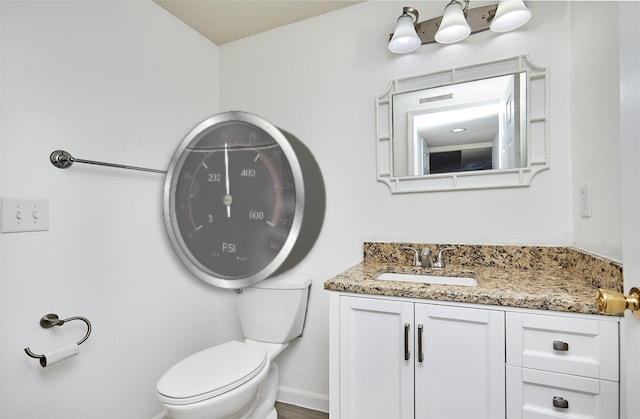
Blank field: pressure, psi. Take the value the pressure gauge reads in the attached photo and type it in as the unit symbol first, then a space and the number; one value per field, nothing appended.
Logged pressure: psi 300
